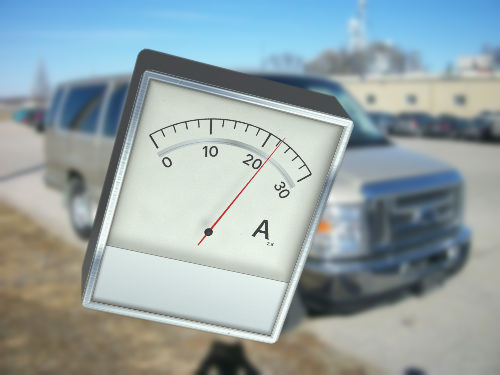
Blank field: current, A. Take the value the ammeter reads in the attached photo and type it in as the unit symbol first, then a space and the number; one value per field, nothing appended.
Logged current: A 22
